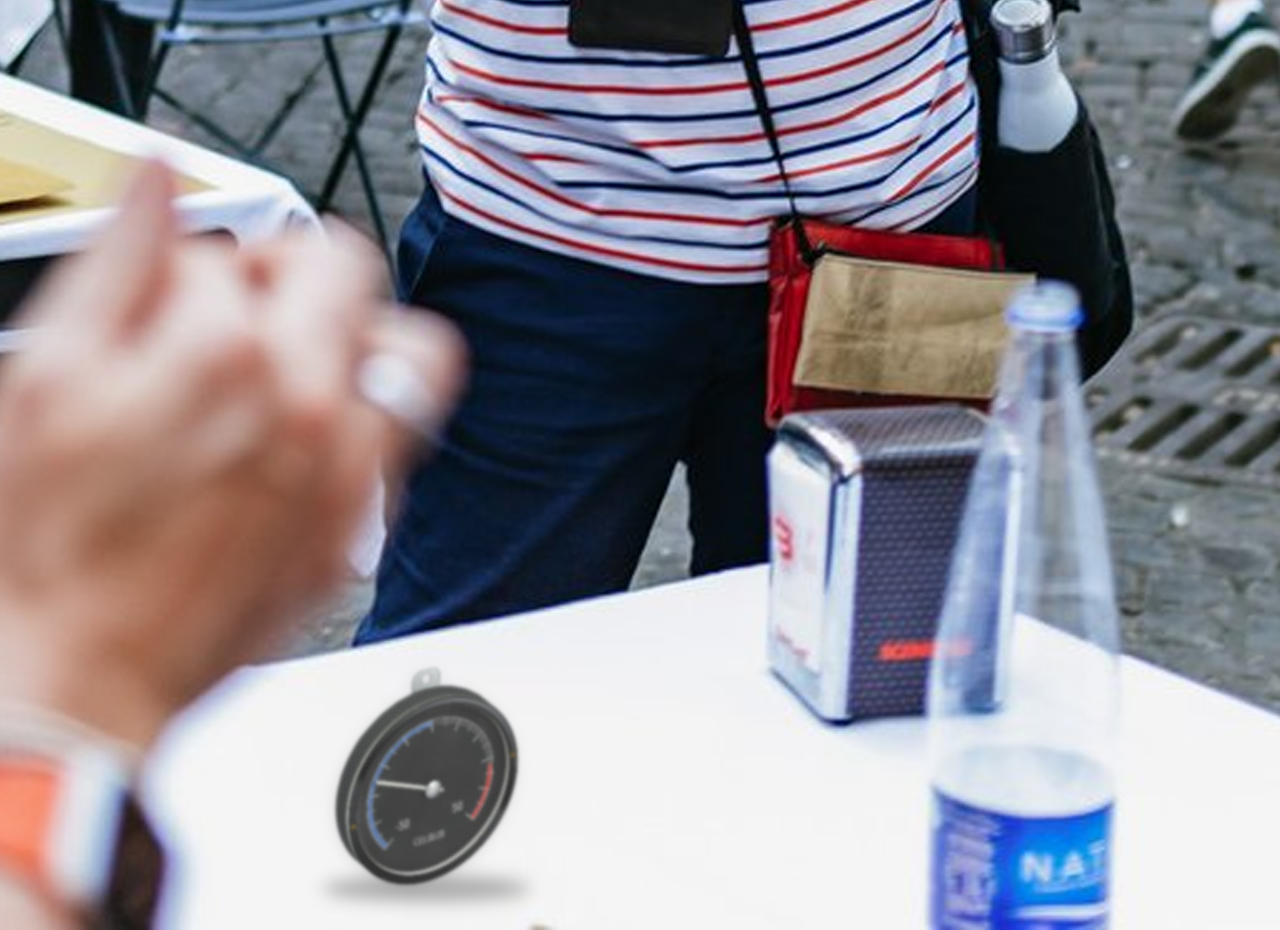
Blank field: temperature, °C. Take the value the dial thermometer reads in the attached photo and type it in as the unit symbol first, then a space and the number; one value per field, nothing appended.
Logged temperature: °C -25
